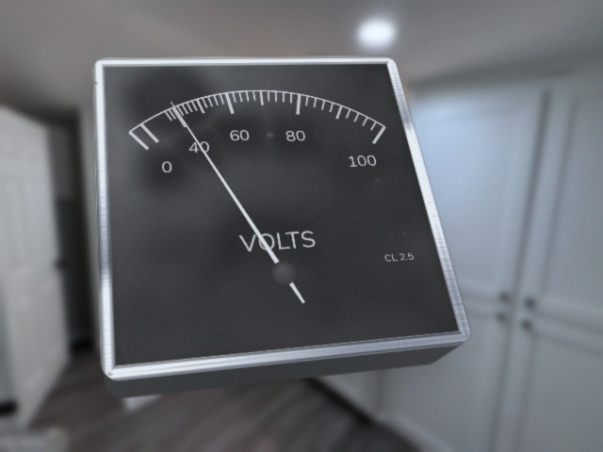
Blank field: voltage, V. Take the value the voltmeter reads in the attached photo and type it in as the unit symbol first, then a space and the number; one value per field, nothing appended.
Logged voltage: V 40
